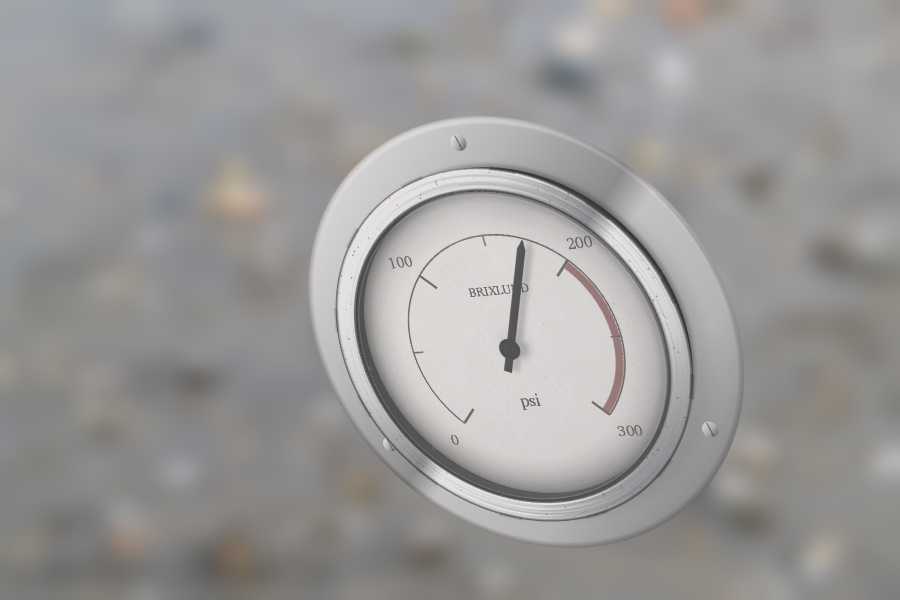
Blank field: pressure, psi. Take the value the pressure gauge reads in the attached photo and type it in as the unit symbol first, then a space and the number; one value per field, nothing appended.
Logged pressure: psi 175
